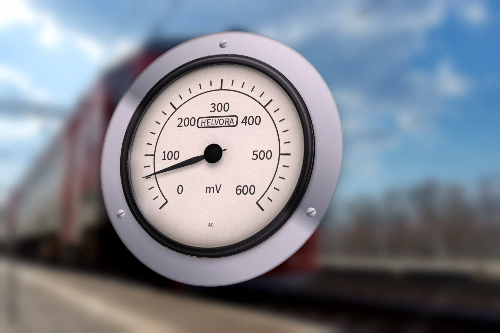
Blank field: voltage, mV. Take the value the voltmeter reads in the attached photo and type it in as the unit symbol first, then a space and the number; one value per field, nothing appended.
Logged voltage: mV 60
